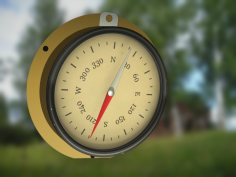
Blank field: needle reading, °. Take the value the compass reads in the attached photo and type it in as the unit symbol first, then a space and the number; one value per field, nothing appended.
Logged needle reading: ° 200
